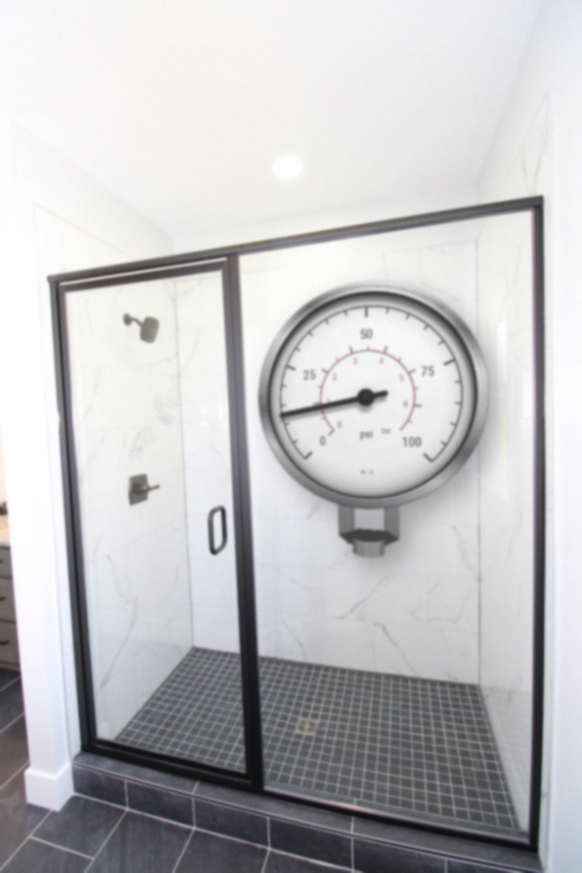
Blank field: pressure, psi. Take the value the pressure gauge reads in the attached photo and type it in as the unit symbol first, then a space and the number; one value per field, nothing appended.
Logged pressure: psi 12.5
